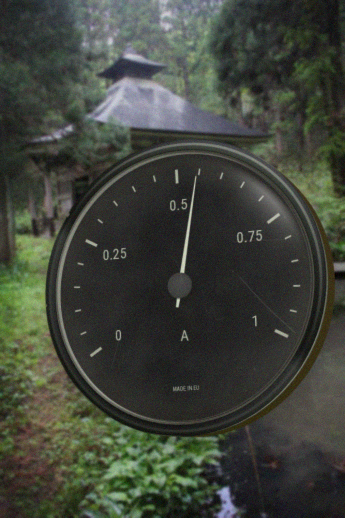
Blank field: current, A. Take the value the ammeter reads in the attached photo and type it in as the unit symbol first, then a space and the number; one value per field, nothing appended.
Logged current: A 0.55
